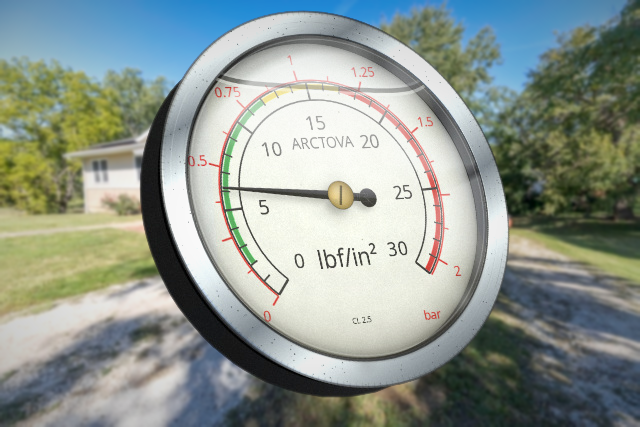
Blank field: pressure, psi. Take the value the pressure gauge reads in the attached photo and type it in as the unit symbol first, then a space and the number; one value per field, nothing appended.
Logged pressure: psi 6
